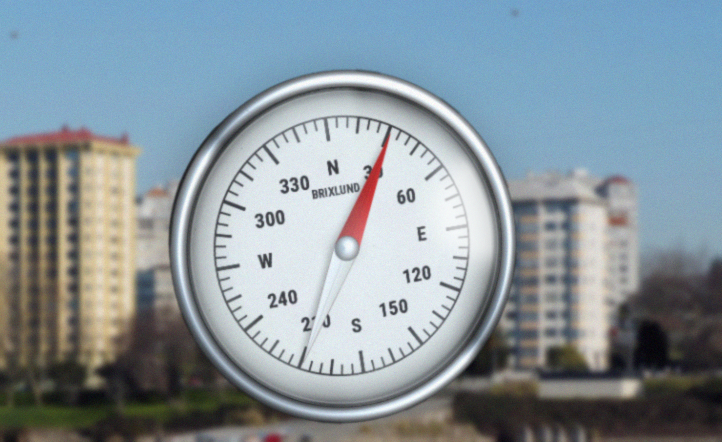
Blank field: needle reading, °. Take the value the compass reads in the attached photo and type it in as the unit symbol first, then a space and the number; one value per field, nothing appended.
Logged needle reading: ° 30
